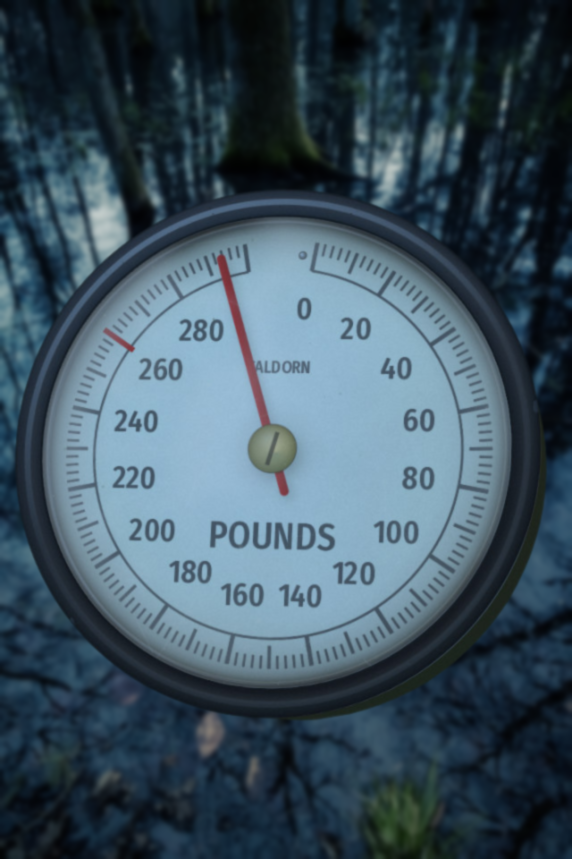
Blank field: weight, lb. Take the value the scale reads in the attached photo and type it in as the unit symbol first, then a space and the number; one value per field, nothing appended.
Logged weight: lb 294
